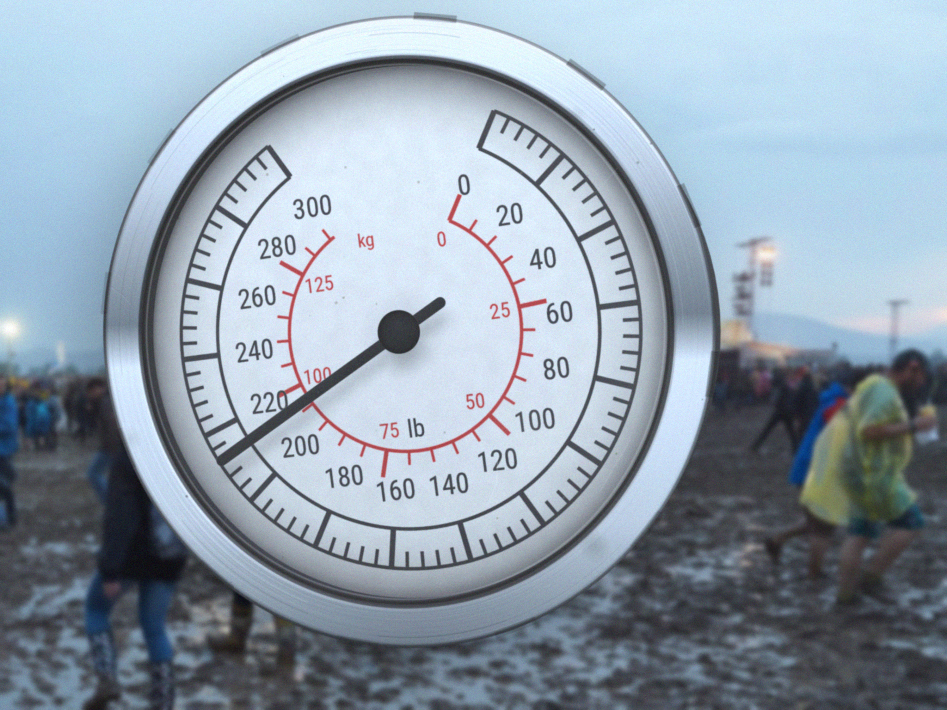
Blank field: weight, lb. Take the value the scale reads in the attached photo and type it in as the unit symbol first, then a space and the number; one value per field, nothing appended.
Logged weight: lb 212
